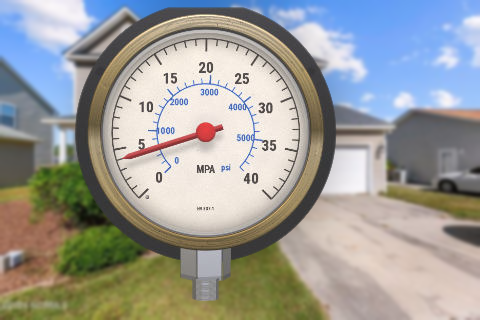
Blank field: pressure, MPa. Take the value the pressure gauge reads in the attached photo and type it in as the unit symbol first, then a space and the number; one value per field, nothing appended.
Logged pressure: MPa 4
